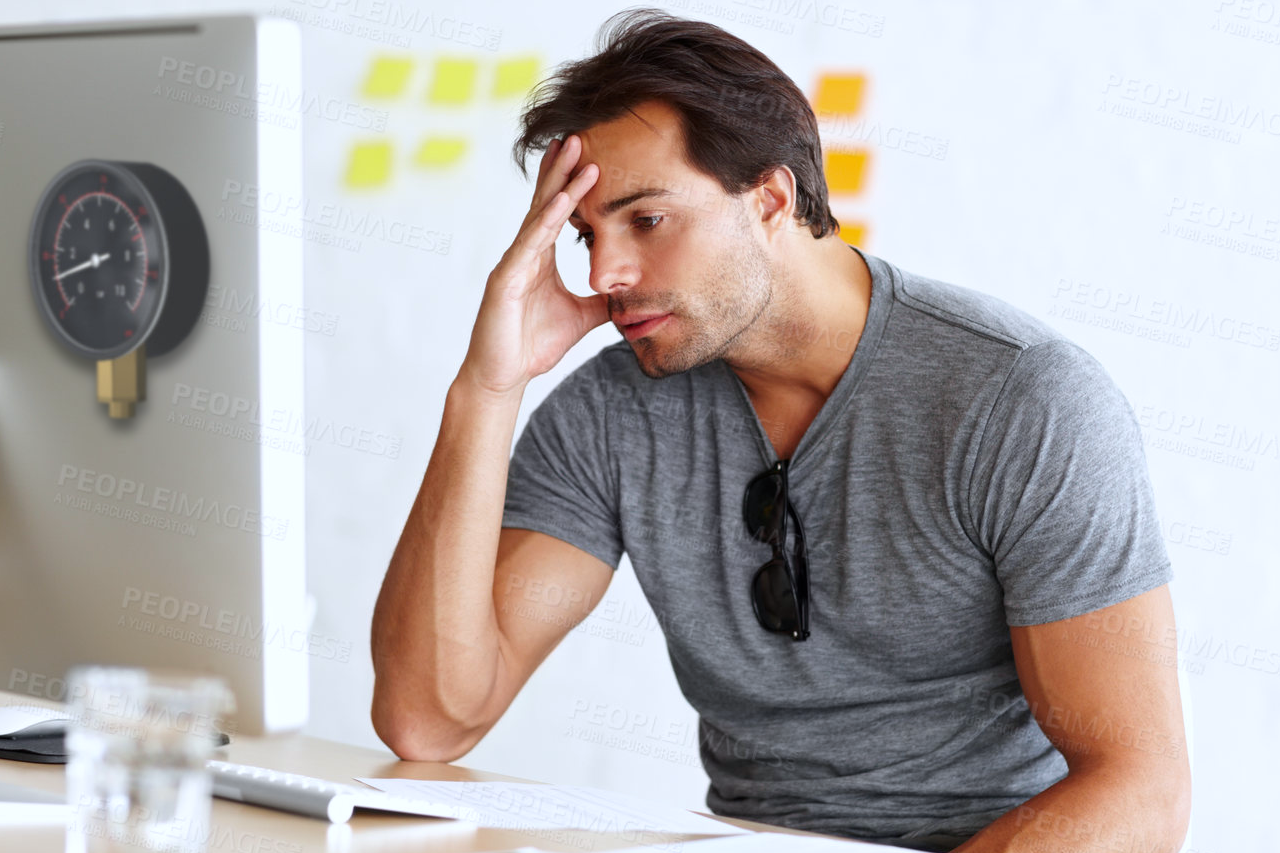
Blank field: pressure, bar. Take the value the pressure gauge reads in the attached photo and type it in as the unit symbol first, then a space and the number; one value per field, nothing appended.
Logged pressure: bar 1
